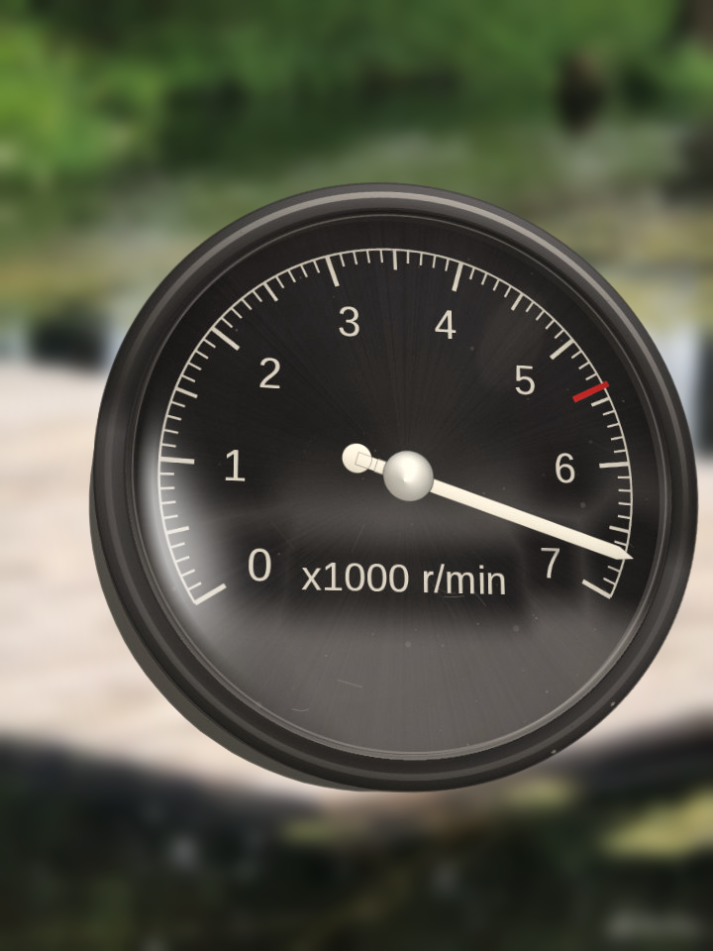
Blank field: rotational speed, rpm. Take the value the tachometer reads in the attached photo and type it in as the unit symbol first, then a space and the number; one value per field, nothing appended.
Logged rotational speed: rpm 6700
